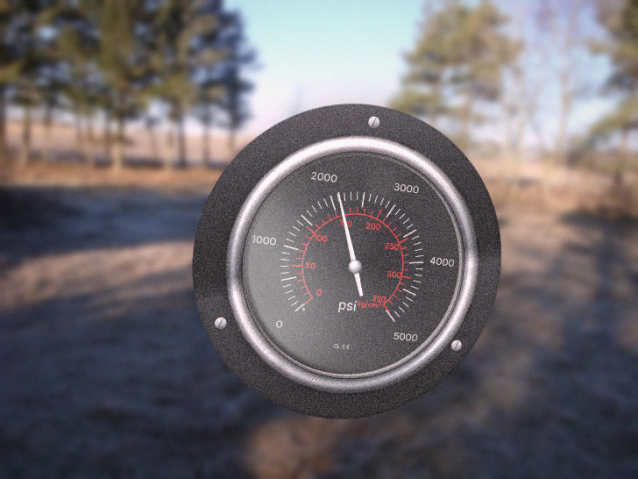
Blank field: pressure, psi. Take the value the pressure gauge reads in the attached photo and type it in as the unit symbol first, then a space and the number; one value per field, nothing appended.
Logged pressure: psi 2100
